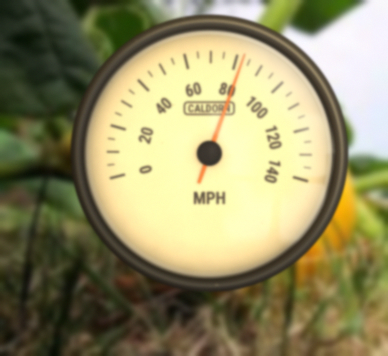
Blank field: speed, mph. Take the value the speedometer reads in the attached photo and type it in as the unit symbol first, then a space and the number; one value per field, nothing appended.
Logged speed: mph 82.5
